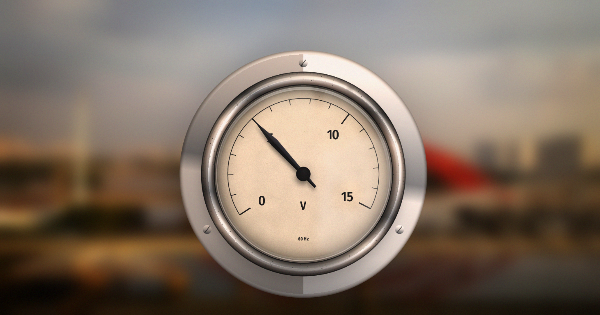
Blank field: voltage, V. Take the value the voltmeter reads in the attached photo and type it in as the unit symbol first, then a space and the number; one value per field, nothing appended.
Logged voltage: V 5
